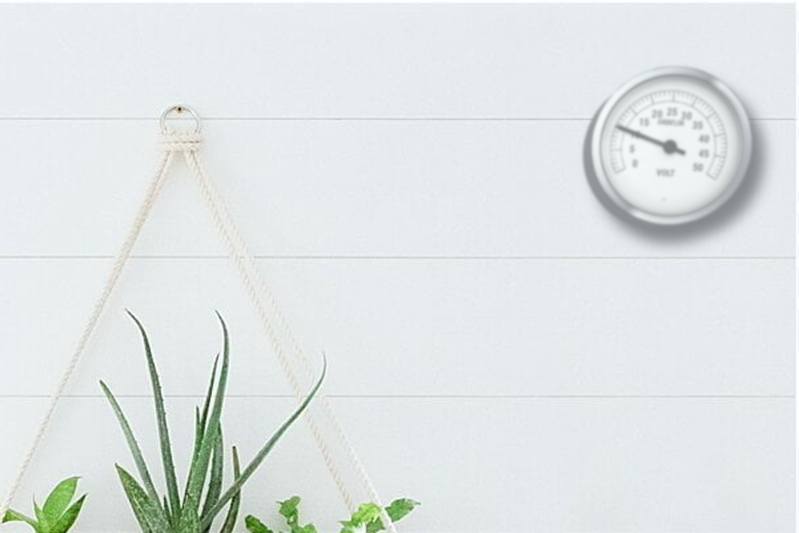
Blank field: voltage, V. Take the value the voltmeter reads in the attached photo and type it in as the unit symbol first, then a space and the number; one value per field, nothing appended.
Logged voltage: V 10
